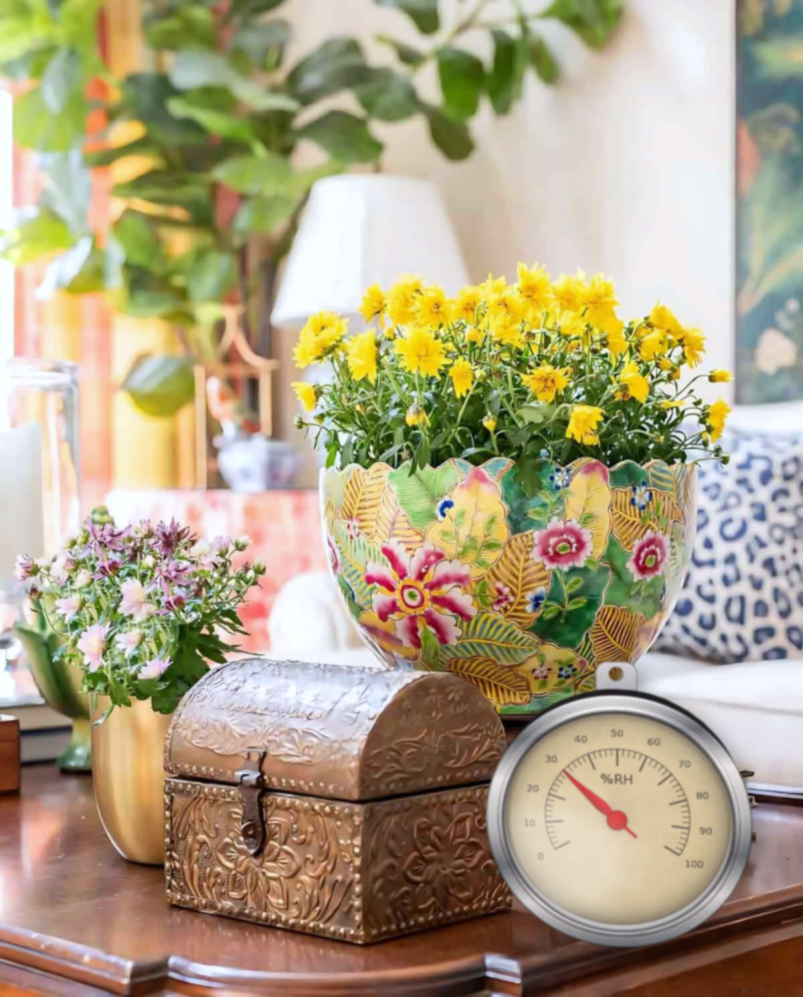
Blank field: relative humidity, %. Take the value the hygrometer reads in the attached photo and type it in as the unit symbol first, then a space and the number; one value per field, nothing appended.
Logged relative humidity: % 30
